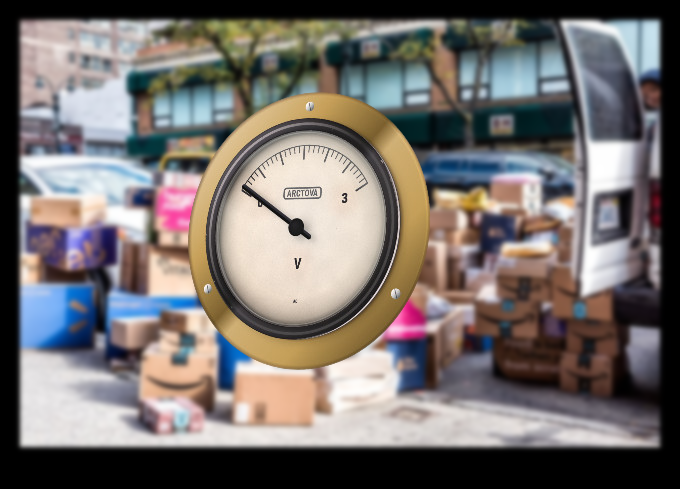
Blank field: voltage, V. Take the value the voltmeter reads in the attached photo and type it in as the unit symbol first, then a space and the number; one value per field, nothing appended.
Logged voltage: V 0.1
